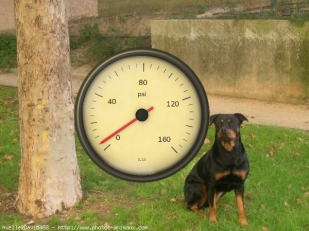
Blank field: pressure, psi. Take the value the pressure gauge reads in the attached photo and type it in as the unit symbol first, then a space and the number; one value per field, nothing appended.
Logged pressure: psi 5
